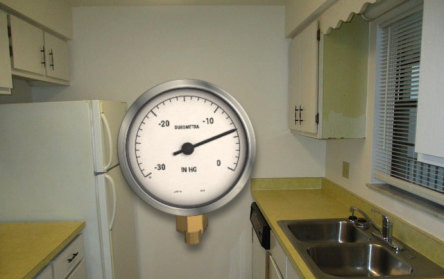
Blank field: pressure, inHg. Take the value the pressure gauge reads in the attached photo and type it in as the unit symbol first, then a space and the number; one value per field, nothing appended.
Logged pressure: inHg -6
